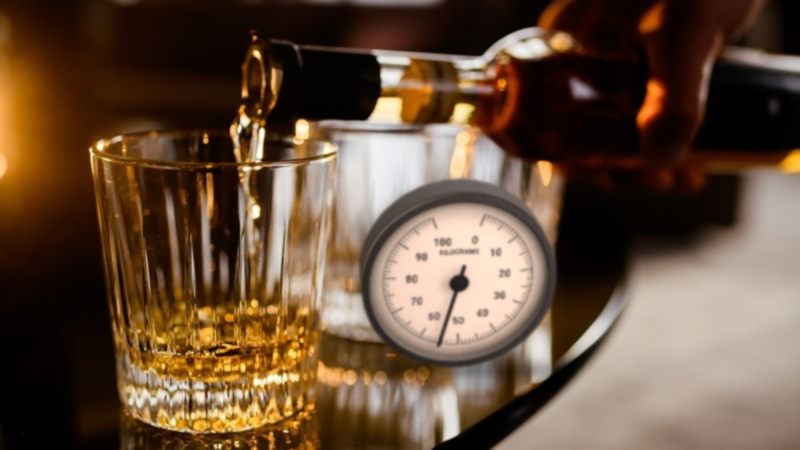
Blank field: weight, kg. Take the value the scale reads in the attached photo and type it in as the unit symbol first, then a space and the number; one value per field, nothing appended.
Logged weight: kg 55
